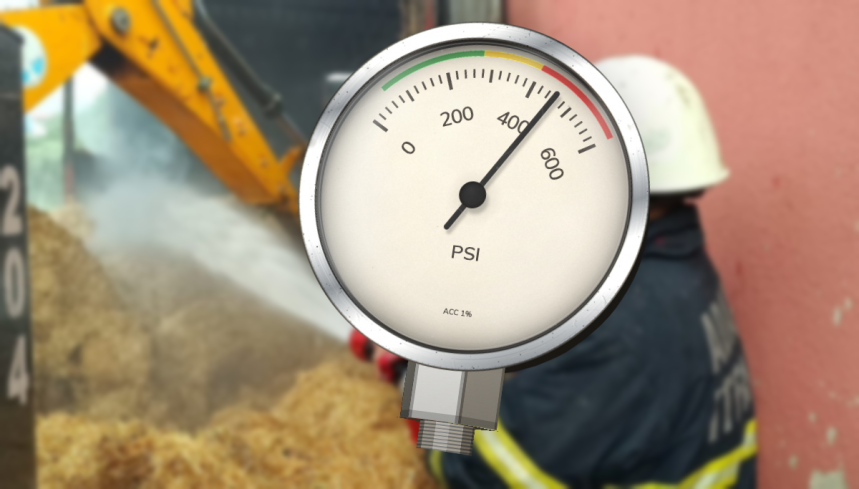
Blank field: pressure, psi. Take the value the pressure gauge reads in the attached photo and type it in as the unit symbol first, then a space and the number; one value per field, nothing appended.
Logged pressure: psi 460
